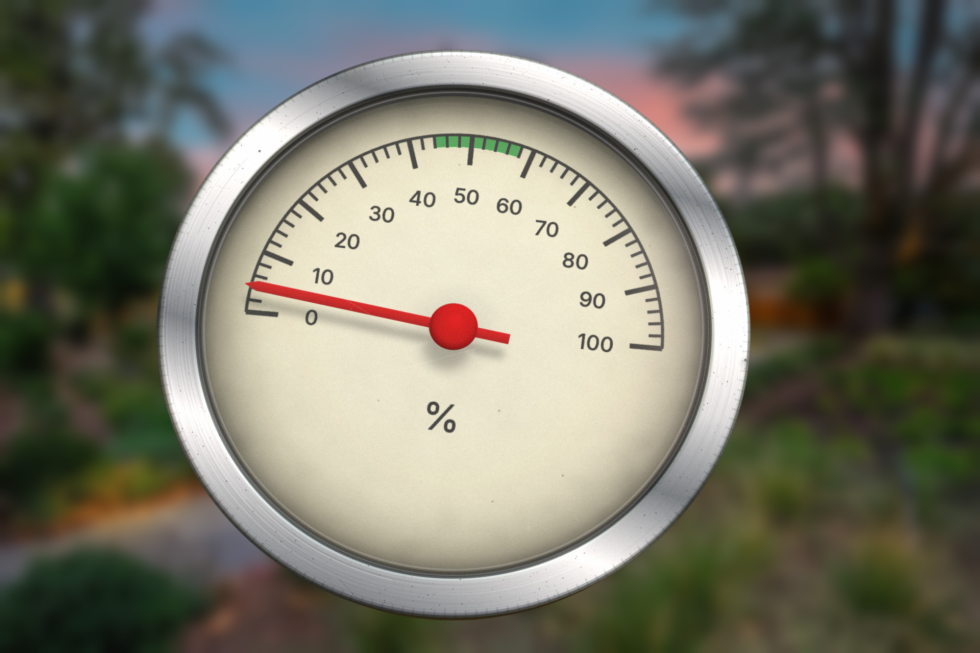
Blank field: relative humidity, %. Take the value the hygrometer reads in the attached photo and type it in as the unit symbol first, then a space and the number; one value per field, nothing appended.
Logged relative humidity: % 4
